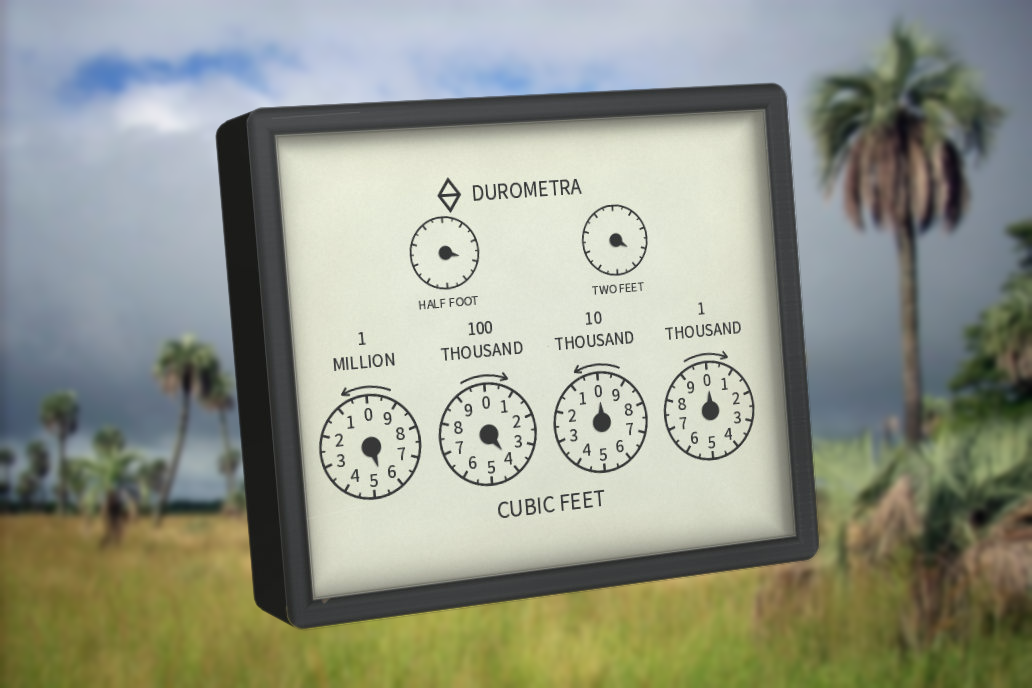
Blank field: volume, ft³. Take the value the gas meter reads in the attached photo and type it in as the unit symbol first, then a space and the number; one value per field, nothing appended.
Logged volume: ft³ 540000
